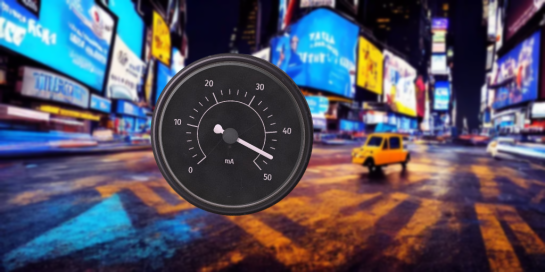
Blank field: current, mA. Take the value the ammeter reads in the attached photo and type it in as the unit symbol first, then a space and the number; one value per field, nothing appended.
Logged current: mA 46
